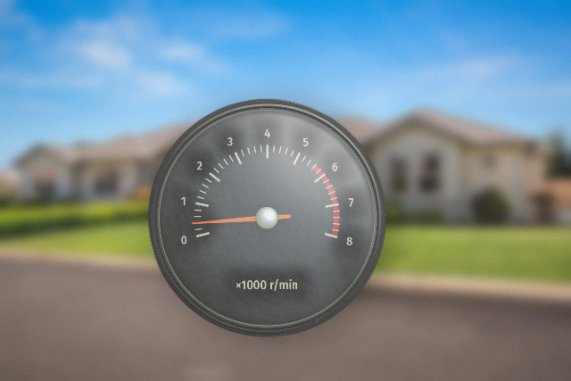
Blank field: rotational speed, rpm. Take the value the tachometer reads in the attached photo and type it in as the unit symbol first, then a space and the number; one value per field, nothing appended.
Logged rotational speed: rpm 400
